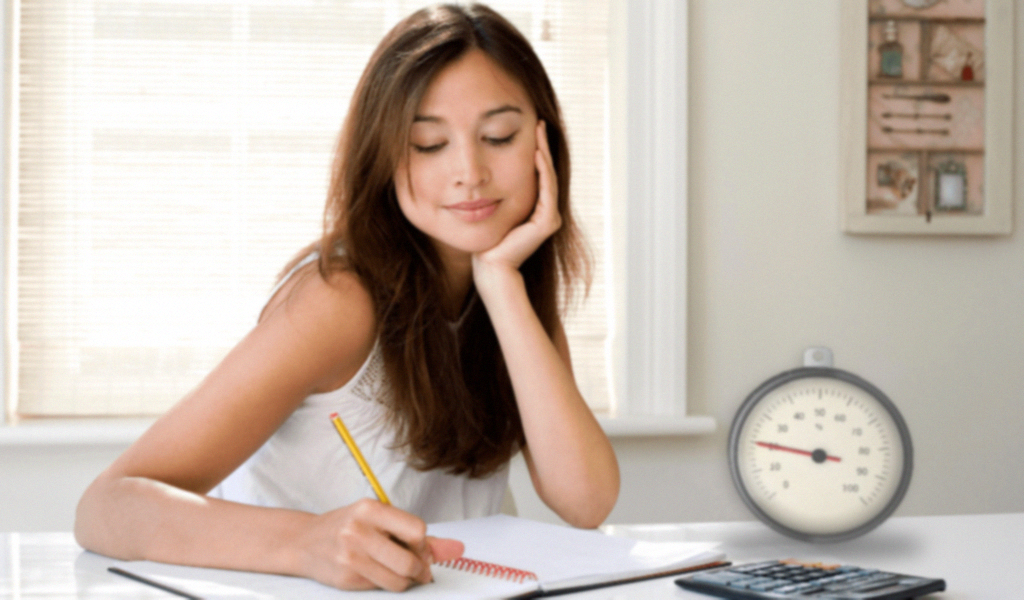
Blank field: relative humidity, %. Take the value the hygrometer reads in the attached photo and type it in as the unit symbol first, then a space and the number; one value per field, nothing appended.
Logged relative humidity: % 20
